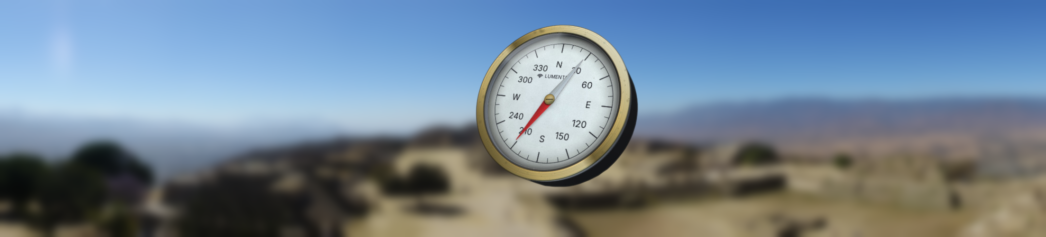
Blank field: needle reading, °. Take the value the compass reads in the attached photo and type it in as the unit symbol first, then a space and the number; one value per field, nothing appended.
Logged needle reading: ° 210
